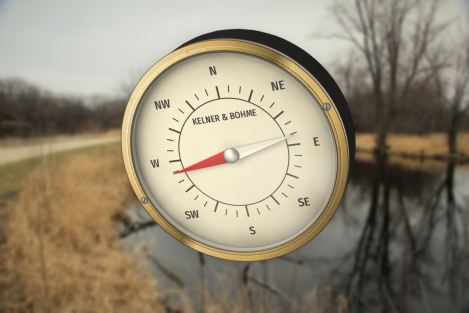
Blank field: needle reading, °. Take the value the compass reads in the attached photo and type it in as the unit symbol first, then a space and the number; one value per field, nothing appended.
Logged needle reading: ° 260
